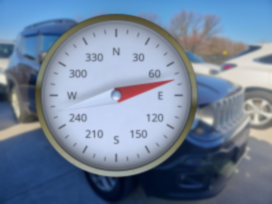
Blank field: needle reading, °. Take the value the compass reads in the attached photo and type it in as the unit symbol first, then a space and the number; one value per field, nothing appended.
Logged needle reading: ° 75
